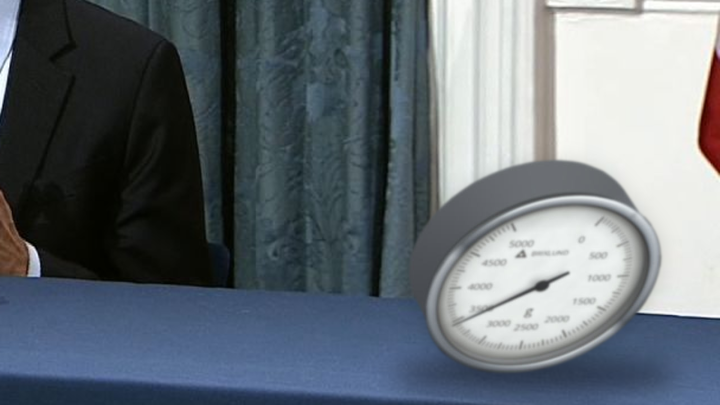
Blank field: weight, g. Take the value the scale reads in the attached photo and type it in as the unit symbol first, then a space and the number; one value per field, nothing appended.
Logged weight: g 3500
